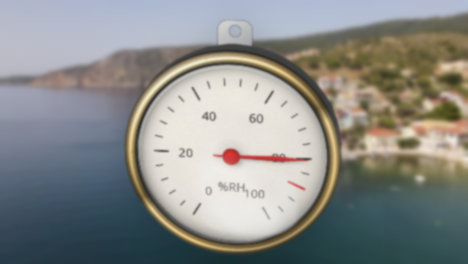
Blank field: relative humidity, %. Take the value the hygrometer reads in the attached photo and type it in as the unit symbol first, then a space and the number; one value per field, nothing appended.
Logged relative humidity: % 80
